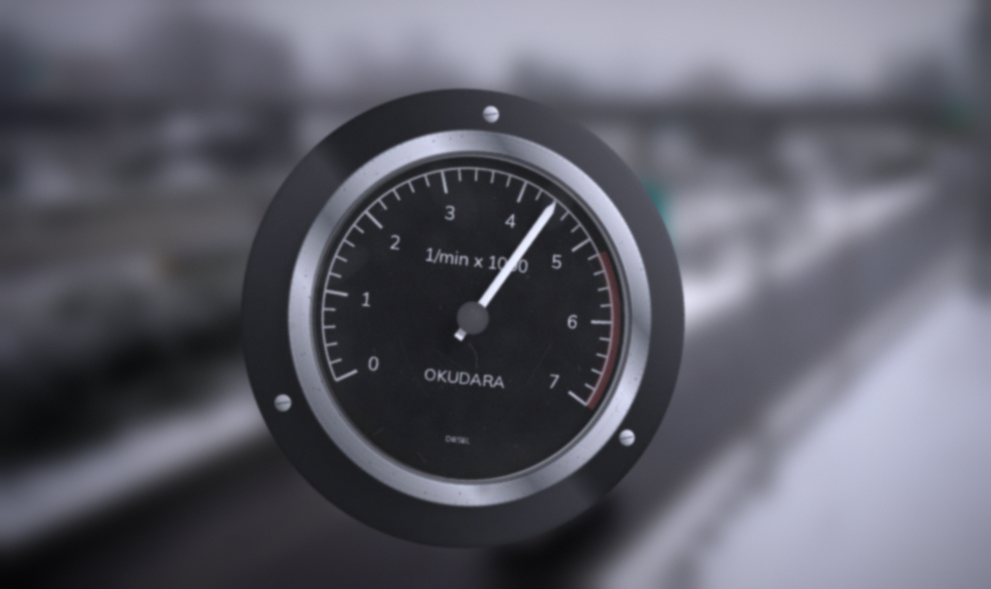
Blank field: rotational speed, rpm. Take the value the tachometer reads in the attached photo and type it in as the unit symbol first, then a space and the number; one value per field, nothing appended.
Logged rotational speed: rpm 4400
